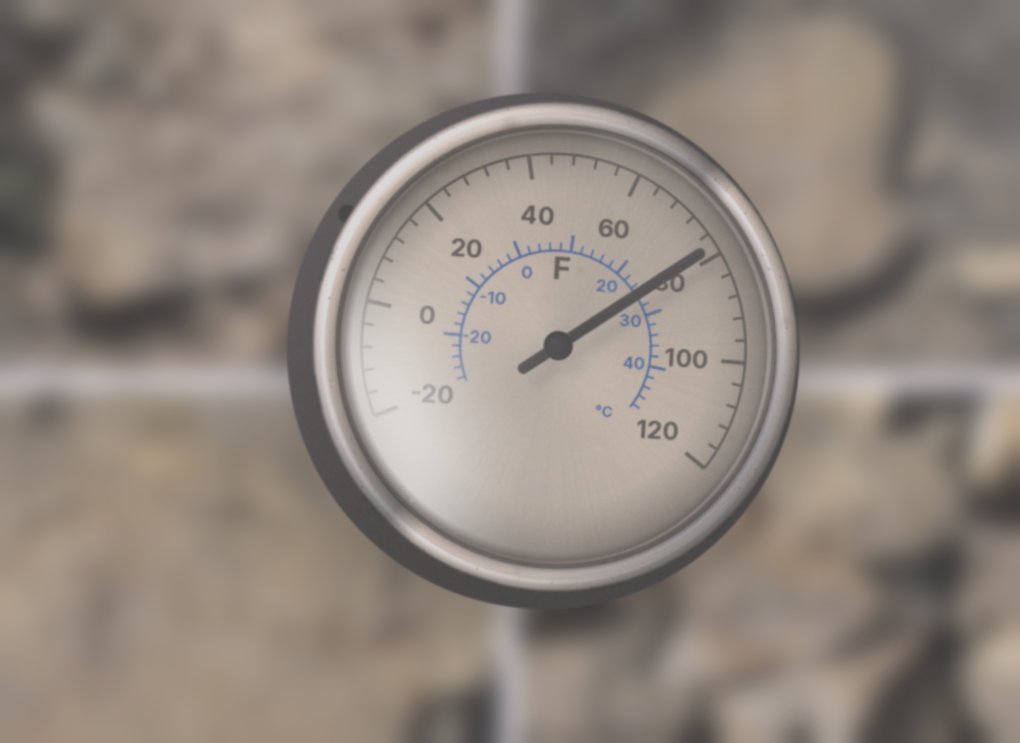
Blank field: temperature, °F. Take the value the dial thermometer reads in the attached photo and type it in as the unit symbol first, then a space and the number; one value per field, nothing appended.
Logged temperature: °F 78
